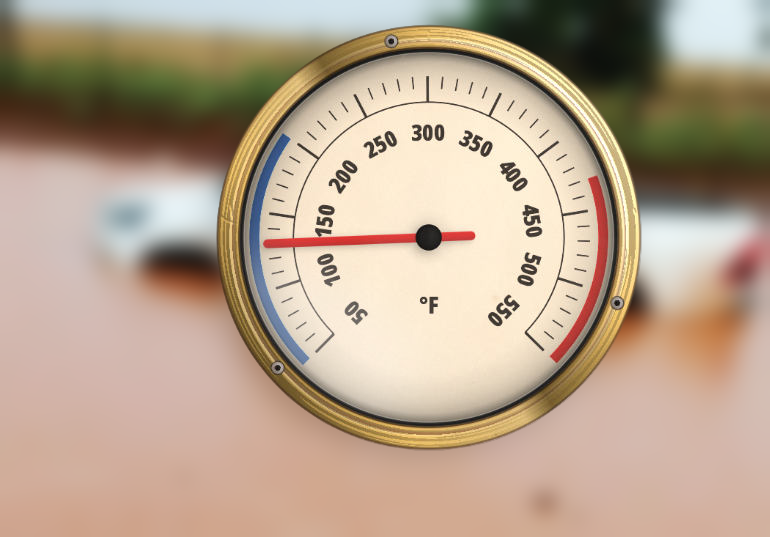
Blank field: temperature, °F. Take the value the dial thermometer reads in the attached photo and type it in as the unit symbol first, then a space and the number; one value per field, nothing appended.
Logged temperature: °F 130
